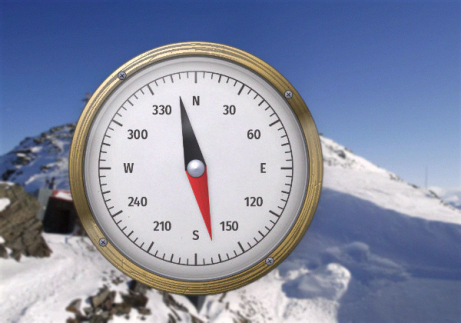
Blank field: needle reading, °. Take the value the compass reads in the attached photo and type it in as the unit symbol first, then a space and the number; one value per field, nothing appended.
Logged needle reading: ° 167.5
